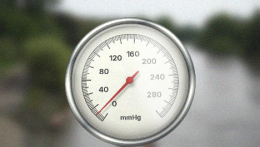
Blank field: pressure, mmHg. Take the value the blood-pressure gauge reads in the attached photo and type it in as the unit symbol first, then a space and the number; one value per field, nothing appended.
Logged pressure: mmHg 10
